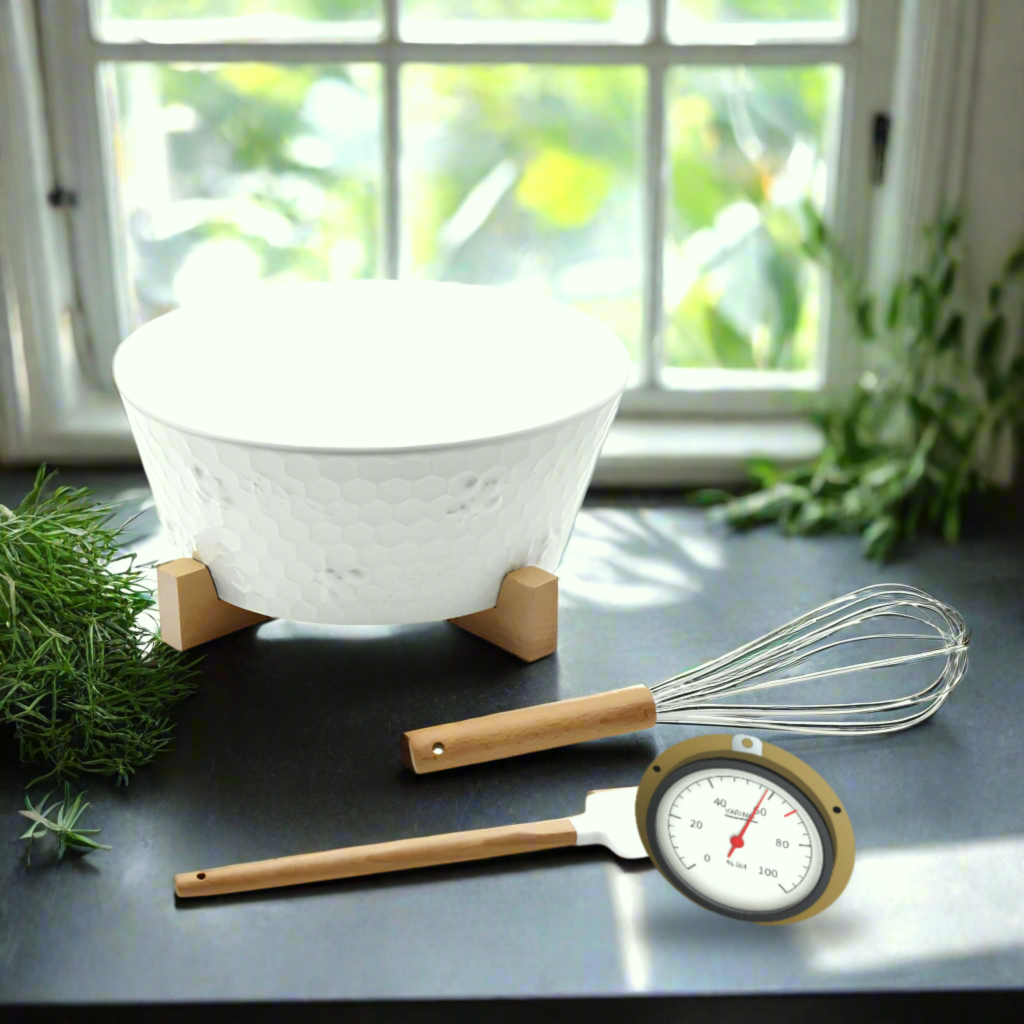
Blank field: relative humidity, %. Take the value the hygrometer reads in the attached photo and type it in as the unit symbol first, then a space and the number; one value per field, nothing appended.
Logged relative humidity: % 58
